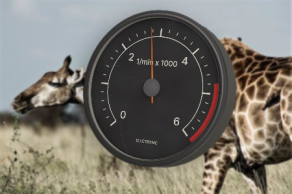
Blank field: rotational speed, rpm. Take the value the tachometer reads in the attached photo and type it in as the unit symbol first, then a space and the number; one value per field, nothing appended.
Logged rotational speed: rpm 2800
